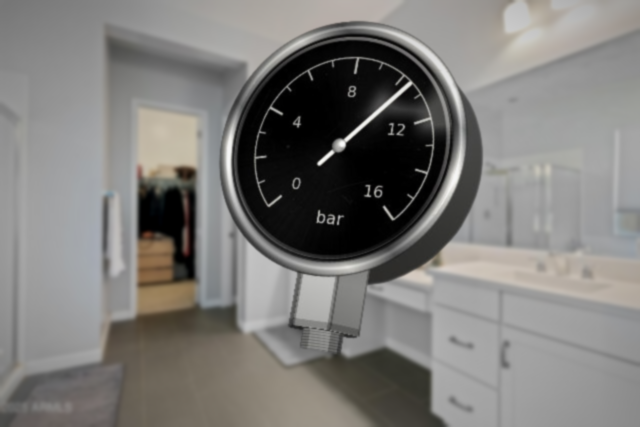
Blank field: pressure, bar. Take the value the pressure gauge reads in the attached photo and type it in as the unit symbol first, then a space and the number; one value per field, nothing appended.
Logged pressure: bar 10.5
